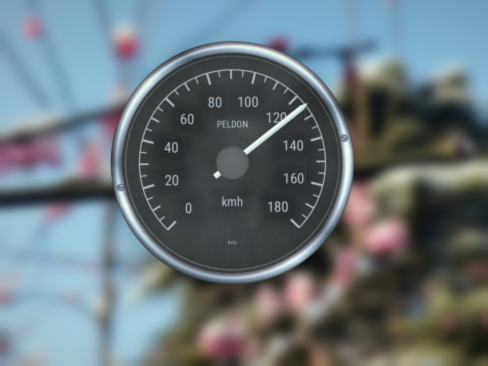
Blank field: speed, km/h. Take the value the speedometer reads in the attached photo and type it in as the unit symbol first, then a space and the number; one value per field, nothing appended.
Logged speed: km/h 125
